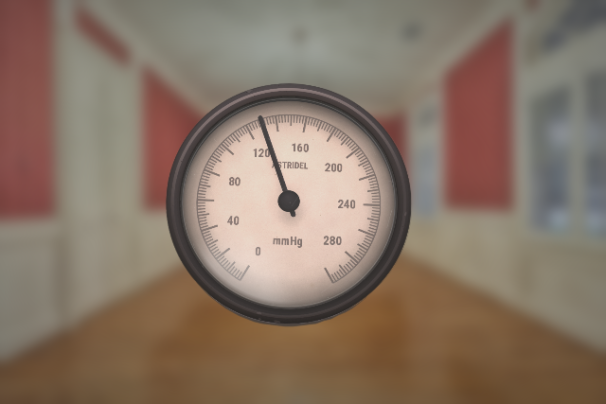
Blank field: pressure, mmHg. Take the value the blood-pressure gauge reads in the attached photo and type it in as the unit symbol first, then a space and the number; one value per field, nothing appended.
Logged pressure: mmHg 130
